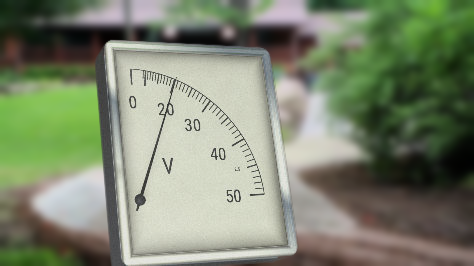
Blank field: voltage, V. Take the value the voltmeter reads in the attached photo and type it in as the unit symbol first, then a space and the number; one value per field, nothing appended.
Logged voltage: V 20
